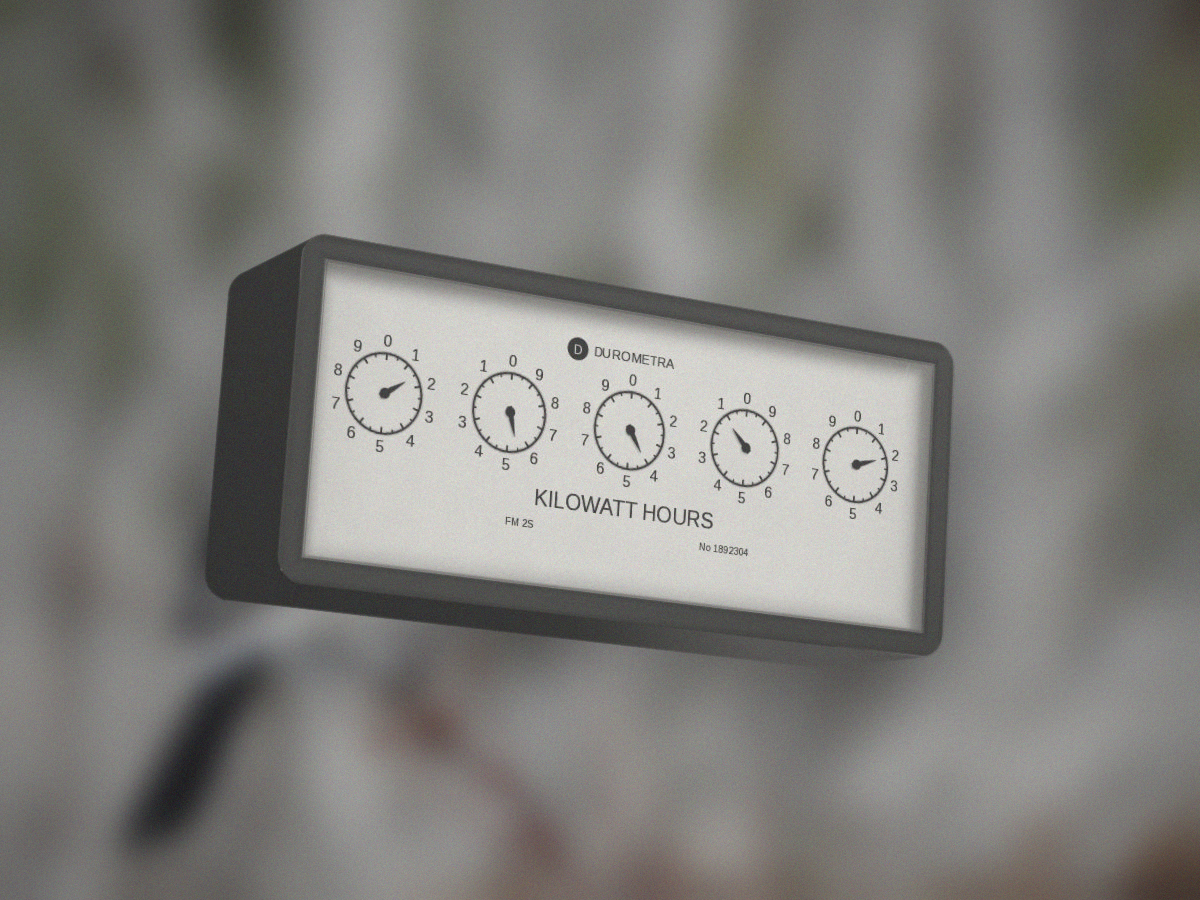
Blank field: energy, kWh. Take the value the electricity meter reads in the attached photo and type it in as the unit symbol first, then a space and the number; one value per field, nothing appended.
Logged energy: kWh 15412
